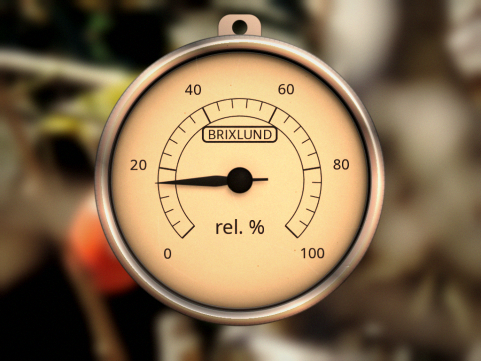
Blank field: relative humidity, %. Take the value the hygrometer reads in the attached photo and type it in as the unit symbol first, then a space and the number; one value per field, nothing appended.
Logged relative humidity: % 16
